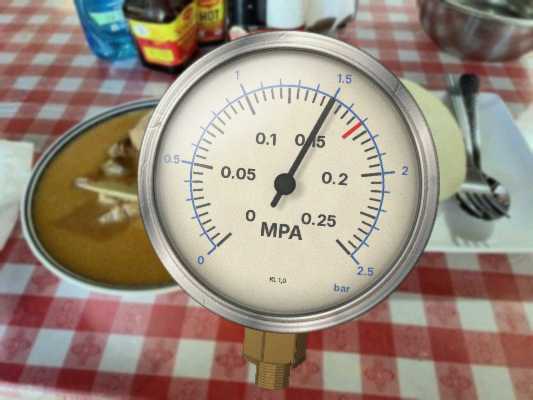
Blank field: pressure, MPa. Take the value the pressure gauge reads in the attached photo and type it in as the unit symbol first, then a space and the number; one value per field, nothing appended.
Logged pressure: MPa 0.15
